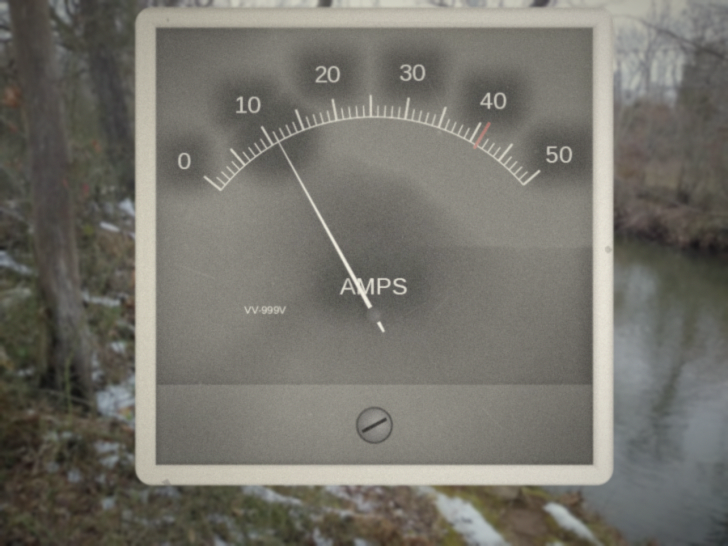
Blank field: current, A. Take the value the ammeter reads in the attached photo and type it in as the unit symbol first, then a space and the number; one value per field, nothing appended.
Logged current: A 11
